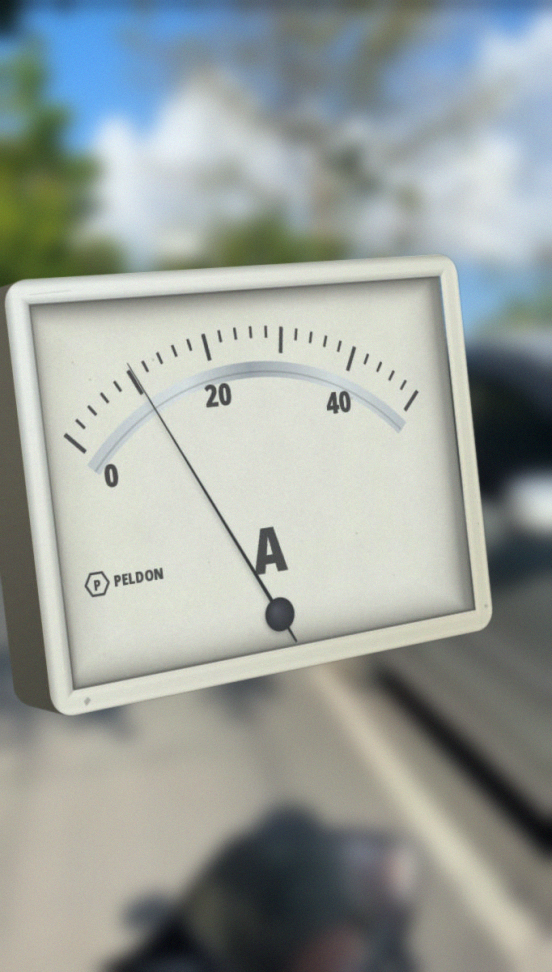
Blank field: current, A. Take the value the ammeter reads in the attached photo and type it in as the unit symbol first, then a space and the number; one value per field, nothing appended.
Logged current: A 10
